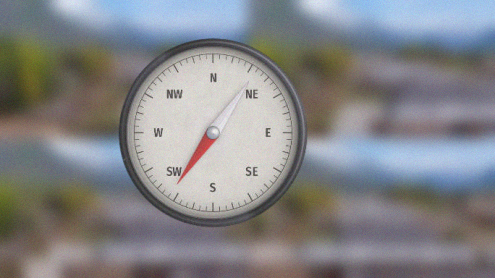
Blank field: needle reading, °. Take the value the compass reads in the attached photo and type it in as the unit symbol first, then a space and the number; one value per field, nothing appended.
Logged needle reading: ° 215
